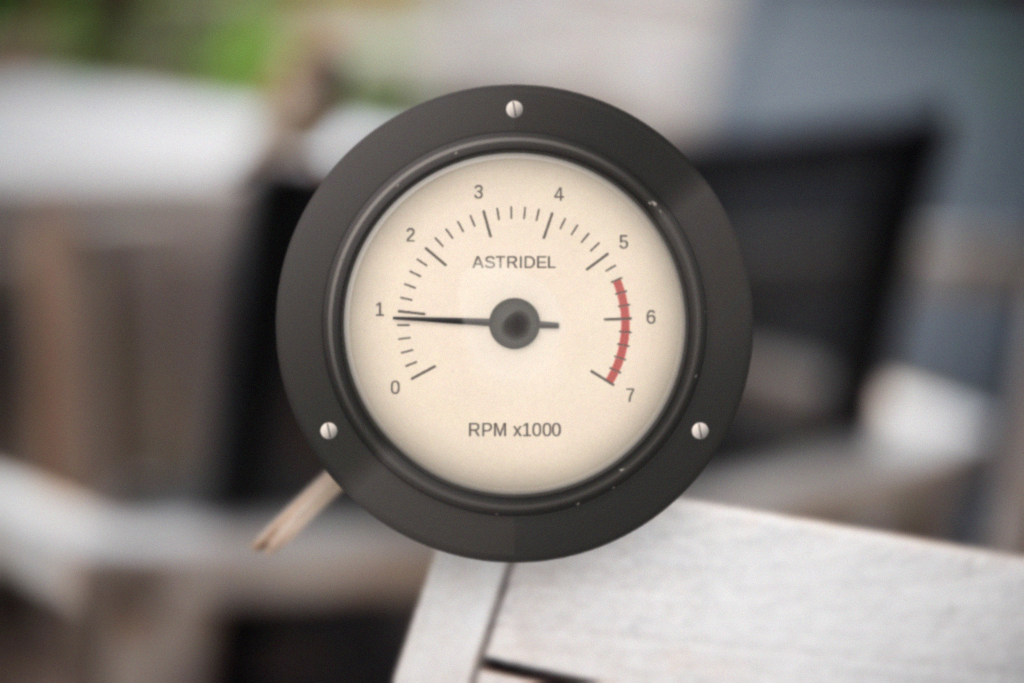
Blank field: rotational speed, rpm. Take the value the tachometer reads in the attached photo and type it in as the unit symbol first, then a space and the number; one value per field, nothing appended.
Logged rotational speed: rpm 900
